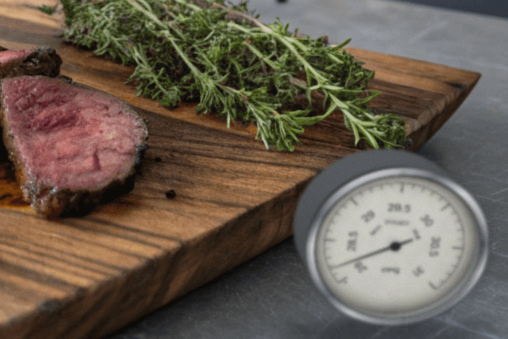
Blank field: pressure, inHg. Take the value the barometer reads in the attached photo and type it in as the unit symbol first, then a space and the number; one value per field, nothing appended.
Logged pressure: inHg 28.2
